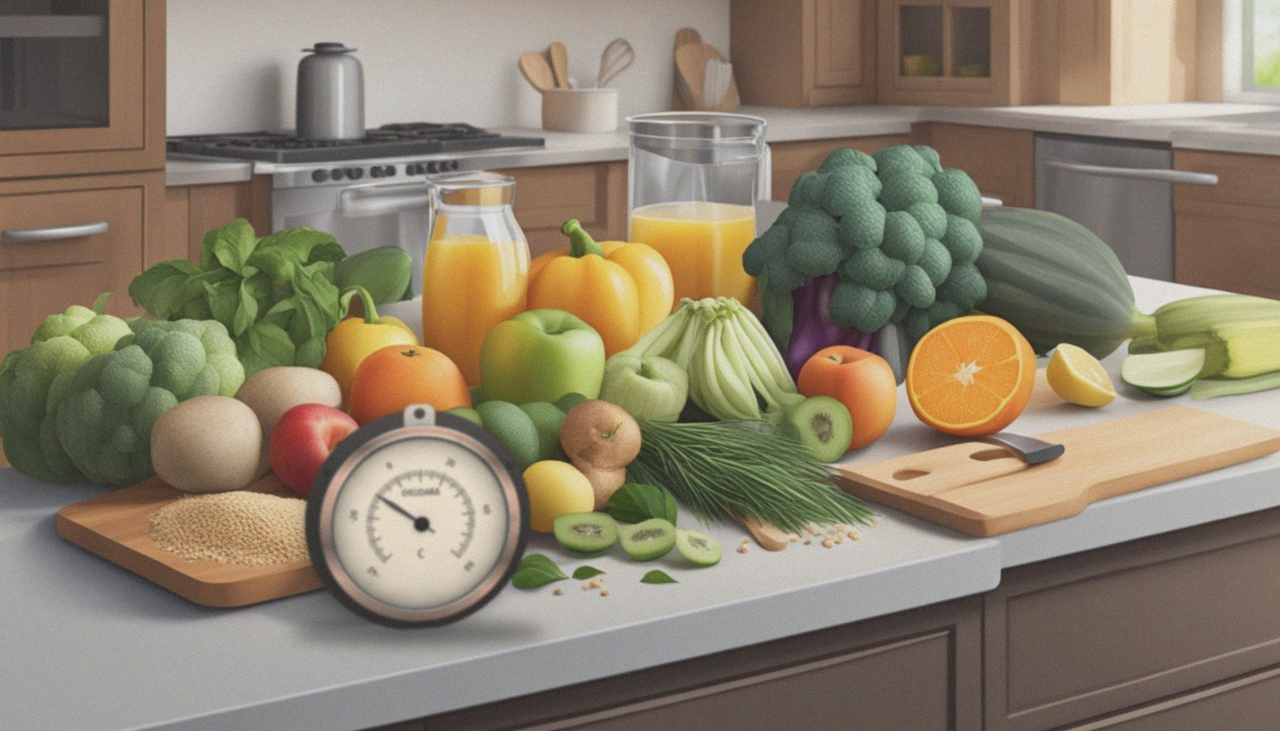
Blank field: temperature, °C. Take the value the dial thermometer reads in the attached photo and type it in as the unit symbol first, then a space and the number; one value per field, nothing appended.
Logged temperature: °C -10
